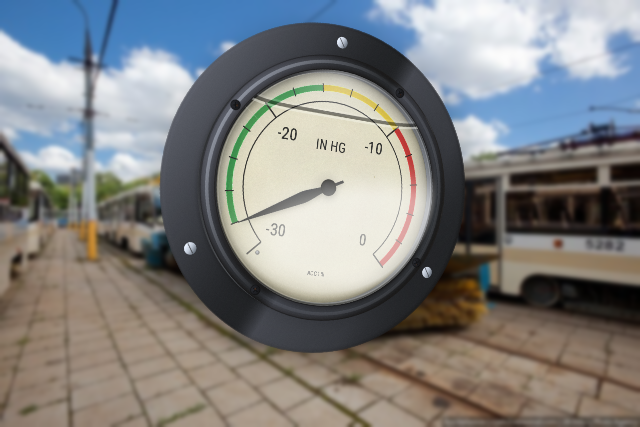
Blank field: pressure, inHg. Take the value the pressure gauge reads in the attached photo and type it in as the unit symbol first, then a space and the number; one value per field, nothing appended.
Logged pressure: inHg -28
